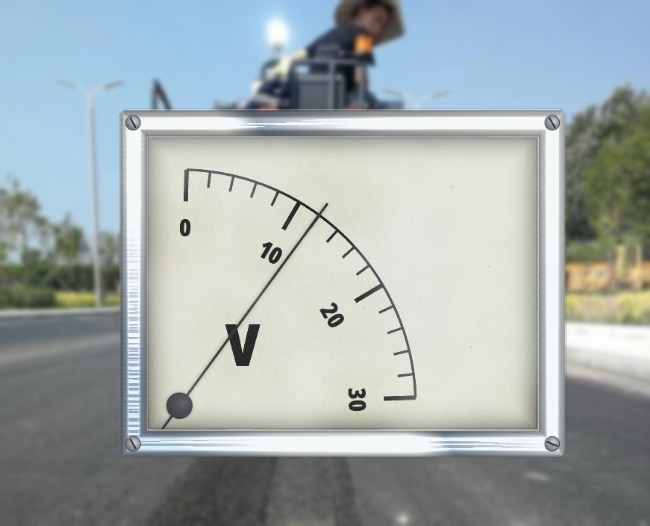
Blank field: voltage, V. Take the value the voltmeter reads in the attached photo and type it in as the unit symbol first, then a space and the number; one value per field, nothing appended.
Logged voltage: V 12
